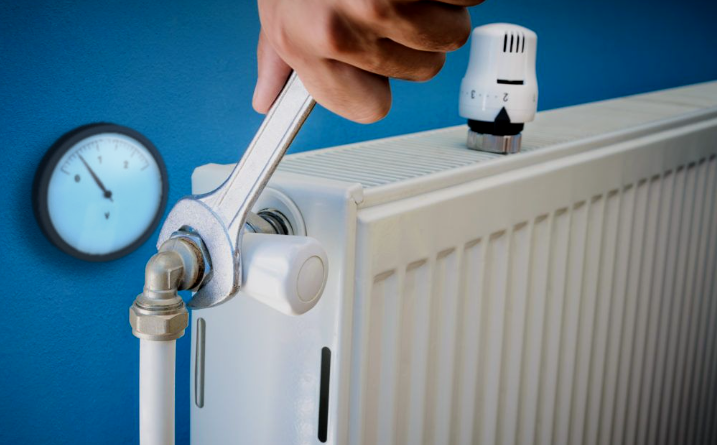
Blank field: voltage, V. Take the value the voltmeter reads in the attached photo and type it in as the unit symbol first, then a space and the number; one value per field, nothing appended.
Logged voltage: V 0.5
